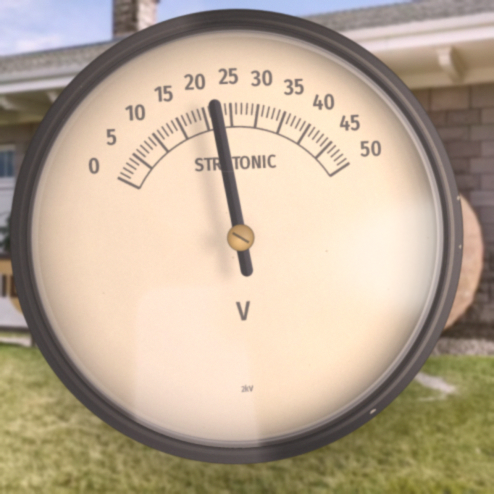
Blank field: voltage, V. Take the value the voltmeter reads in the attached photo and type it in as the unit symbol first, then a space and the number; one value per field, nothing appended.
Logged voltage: V 22
